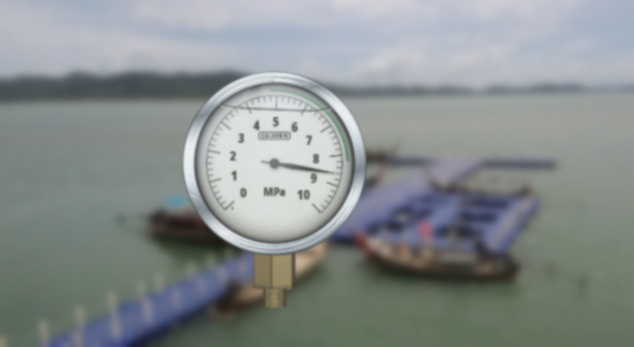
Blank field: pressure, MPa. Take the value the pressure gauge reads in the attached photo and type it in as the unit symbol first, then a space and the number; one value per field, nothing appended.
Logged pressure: MPa 8.6
